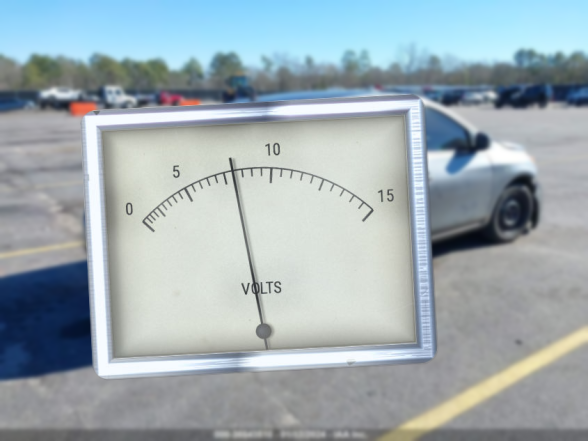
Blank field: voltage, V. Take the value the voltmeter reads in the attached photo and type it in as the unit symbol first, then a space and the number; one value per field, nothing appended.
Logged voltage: V 8
